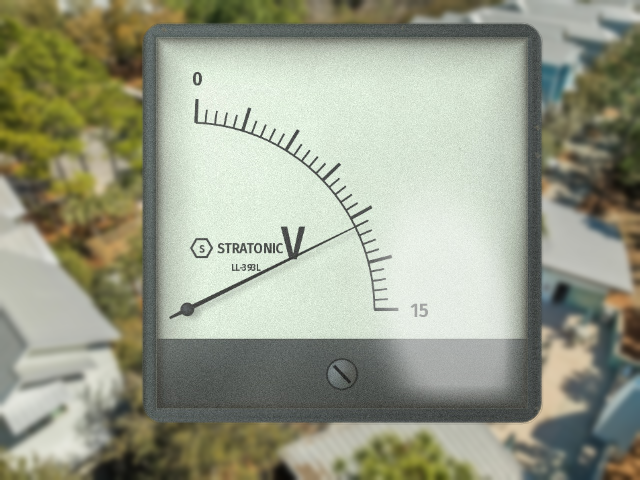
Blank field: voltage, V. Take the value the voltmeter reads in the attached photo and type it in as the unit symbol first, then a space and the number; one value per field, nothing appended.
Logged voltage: V 10.5
